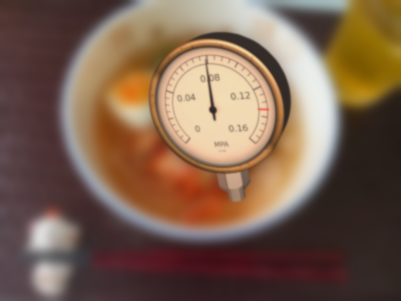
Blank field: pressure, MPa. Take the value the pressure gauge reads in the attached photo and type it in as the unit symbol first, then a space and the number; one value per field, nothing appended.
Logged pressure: MPa 0.08
